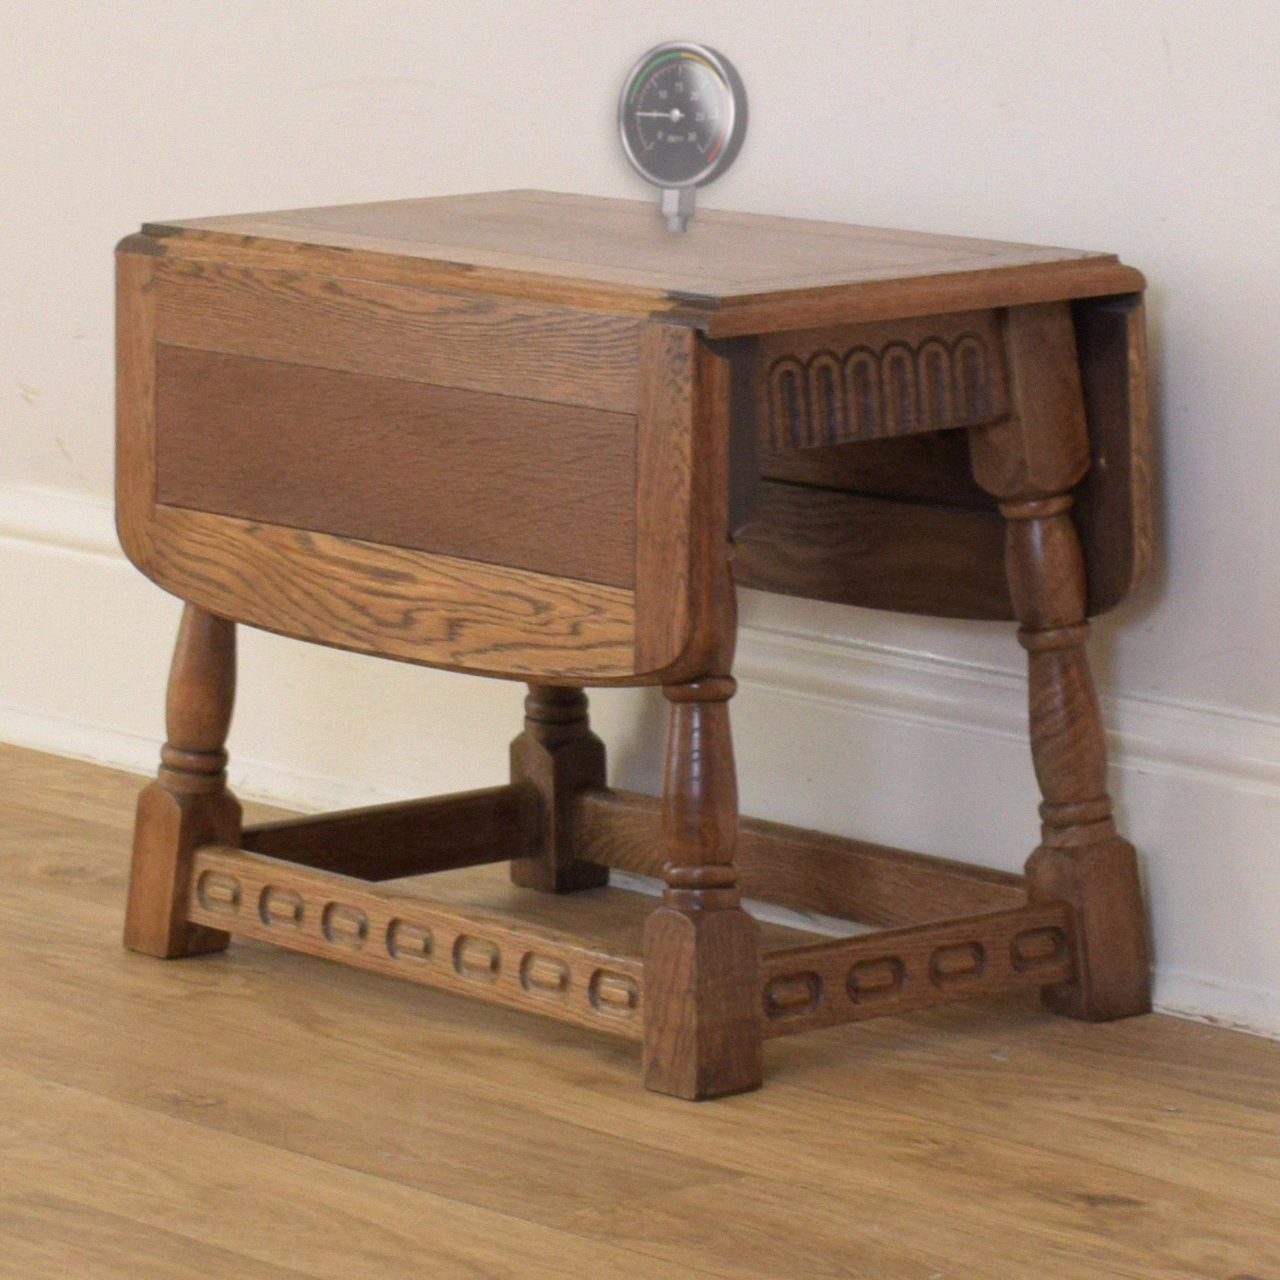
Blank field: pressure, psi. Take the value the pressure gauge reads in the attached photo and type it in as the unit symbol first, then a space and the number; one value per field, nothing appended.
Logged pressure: psi 5
